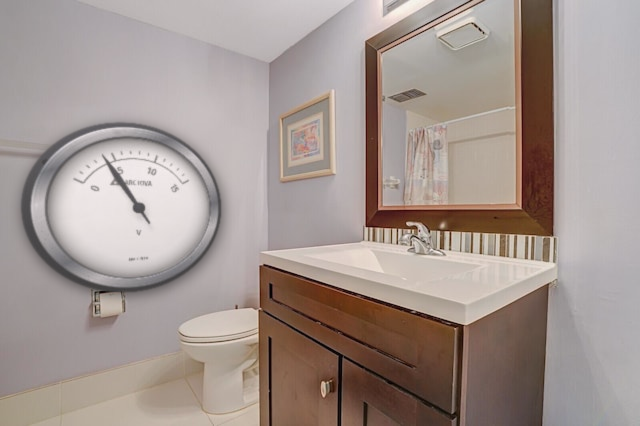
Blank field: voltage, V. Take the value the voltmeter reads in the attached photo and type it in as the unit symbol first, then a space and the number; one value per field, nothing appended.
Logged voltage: V 4
